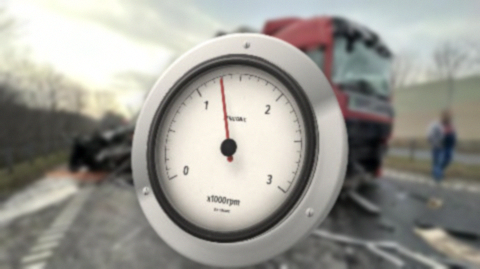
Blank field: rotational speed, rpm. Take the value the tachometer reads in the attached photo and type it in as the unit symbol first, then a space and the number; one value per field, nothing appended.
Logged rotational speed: rpm 1300
